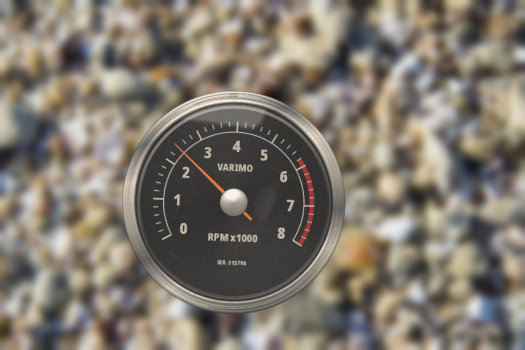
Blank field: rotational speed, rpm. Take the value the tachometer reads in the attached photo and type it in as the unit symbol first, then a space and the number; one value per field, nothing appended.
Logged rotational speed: rpm 2400
